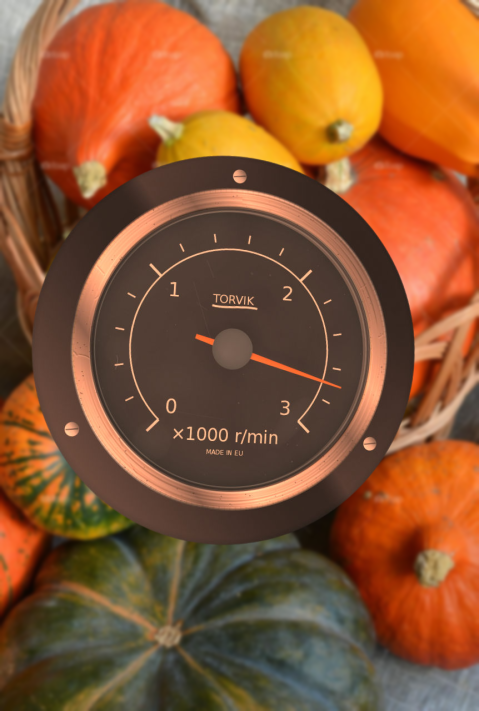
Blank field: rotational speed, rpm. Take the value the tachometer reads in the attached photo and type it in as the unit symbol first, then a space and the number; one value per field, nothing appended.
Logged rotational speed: rpm 2700
